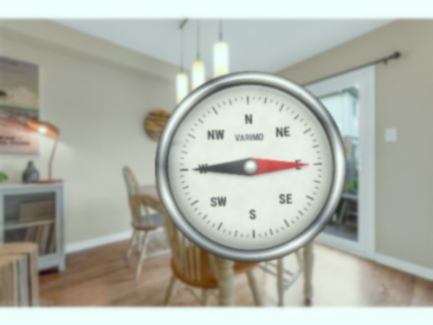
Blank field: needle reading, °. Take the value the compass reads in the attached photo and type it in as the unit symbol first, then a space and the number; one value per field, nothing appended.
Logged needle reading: ° 90
